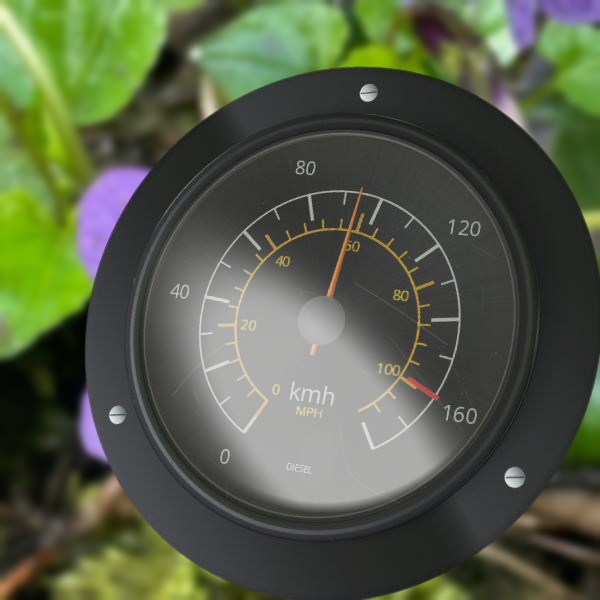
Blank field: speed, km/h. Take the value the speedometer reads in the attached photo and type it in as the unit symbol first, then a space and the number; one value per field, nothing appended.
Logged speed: km/h 95
